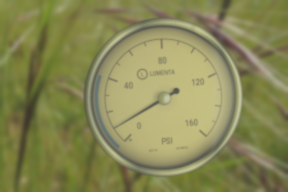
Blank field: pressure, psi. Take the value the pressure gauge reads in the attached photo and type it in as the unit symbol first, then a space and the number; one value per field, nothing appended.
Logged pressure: psi 10
